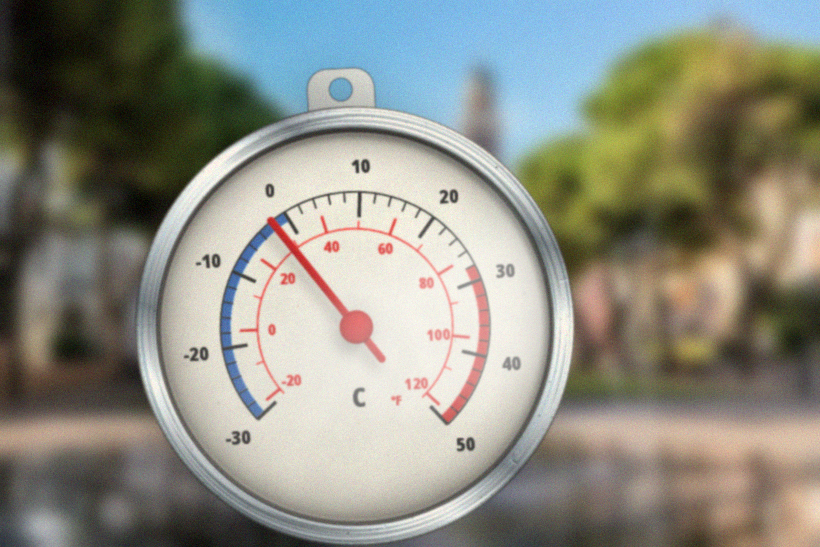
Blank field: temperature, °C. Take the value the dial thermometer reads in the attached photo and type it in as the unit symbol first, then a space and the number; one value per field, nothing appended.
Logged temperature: °C -2
